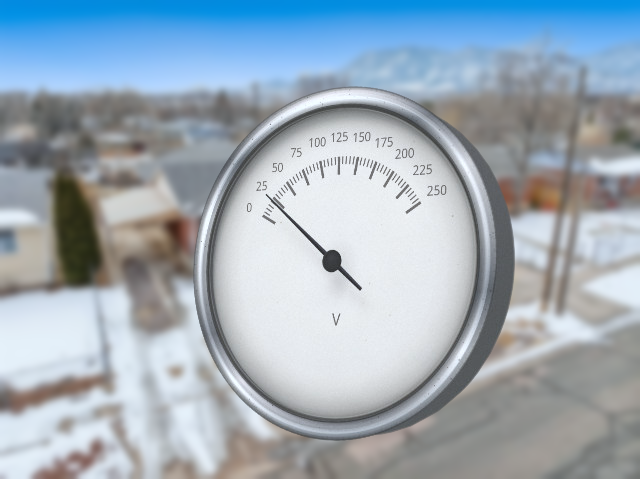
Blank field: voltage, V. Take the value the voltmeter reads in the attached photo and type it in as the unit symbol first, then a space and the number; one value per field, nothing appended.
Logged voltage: V 25
